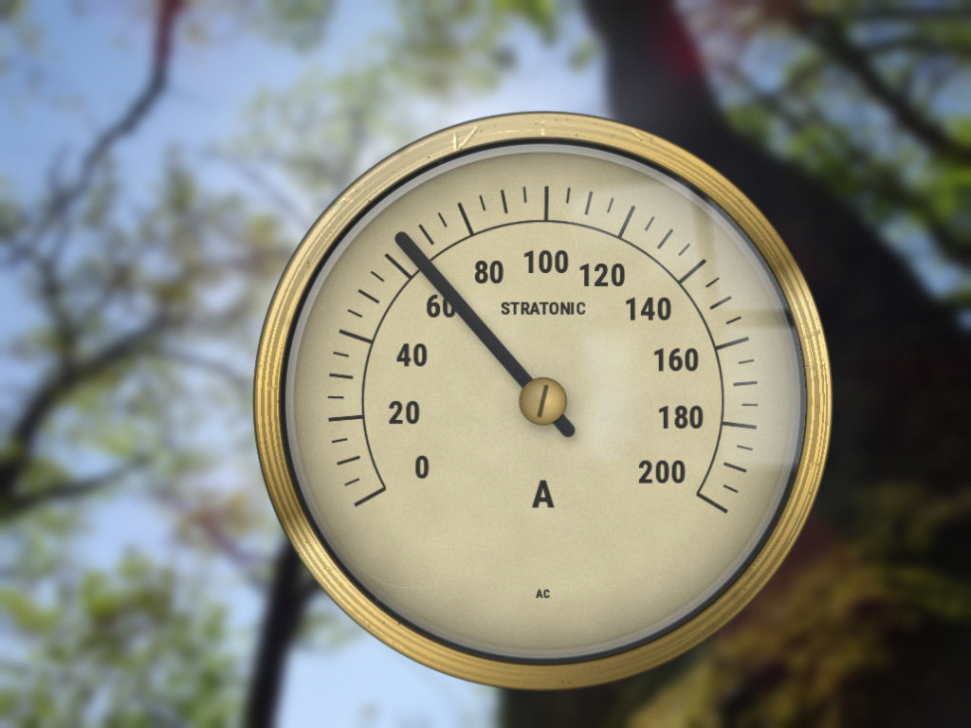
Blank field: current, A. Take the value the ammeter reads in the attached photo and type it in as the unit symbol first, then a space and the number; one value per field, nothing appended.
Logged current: A 65
